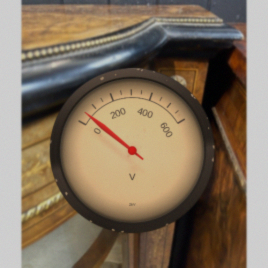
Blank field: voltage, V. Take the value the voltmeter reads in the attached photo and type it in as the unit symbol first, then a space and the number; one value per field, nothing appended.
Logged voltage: V 50
